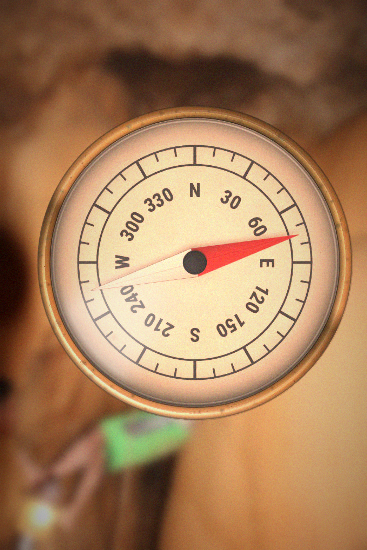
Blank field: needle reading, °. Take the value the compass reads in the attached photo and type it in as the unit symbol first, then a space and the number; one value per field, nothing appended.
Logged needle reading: ° 75
